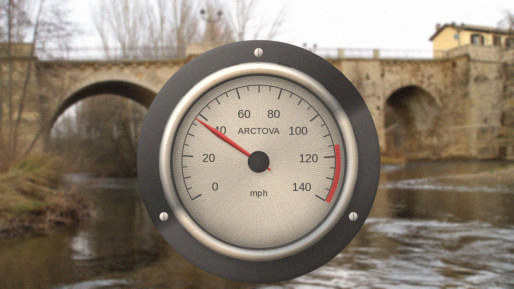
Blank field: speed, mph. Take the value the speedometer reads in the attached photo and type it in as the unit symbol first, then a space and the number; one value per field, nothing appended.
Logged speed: mph 37.5
